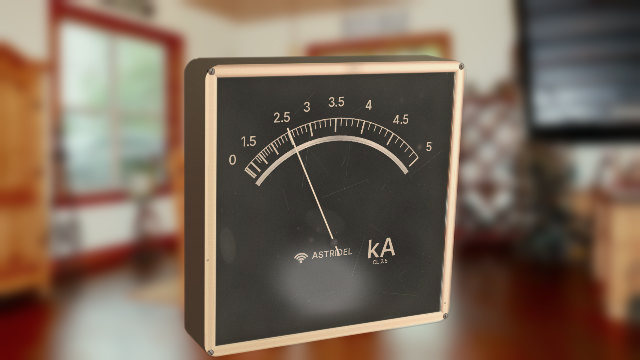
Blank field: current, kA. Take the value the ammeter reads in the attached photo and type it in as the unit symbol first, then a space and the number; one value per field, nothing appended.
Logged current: kA 2.5
